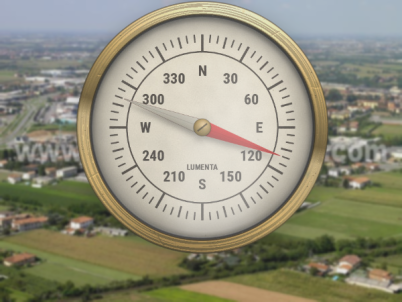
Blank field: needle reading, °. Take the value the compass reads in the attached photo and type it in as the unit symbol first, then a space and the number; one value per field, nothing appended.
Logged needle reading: ° 110
